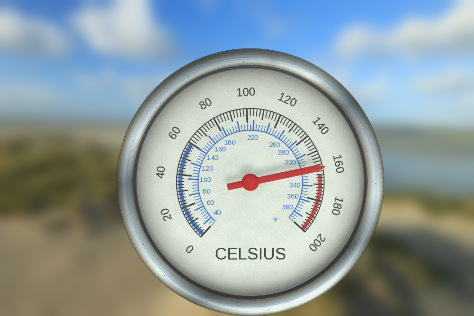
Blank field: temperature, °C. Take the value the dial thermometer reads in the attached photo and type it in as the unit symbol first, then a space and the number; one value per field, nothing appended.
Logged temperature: °C 160
